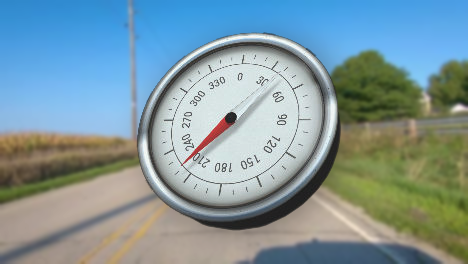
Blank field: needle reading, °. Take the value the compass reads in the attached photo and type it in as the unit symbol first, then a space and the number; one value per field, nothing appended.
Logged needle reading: ° 220
